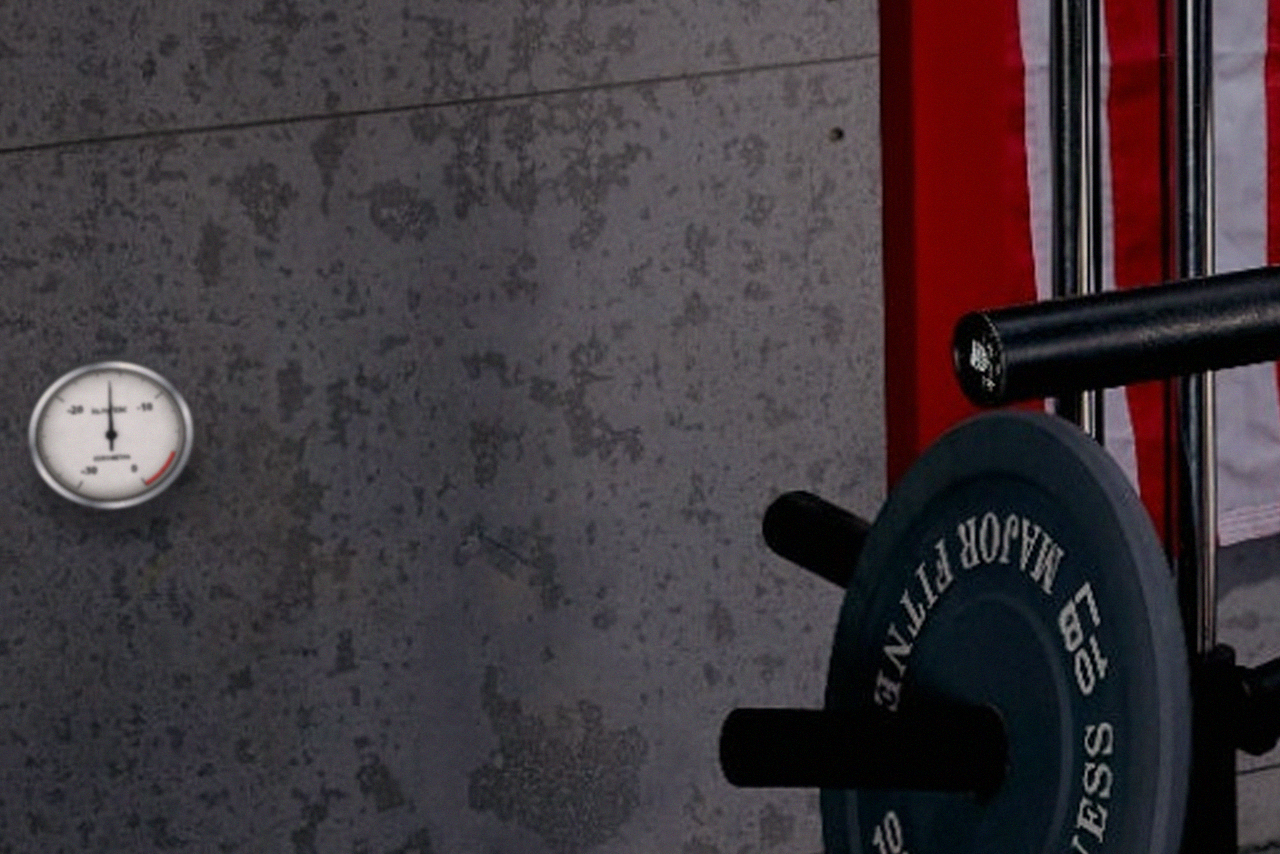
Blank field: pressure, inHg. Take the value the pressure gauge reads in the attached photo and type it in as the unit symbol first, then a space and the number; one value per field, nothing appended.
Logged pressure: inHg -15
